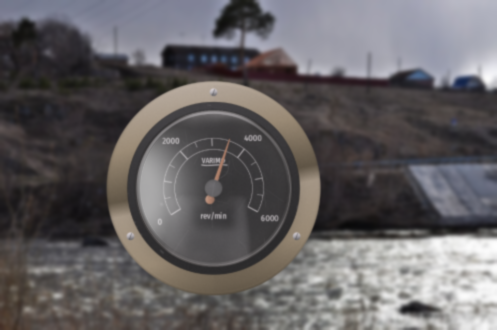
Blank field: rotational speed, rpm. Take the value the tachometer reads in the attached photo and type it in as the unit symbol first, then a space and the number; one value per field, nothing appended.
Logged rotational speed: rpm 3500
